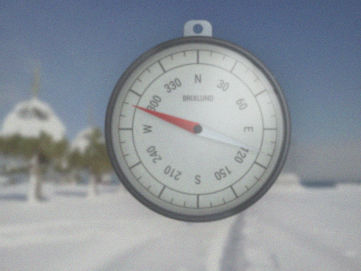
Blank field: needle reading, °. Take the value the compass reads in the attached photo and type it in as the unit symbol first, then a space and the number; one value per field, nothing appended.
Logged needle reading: ° 290
